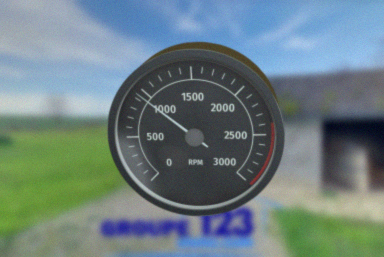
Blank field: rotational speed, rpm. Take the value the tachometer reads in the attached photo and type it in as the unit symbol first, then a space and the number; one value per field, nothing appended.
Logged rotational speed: rpm 950
